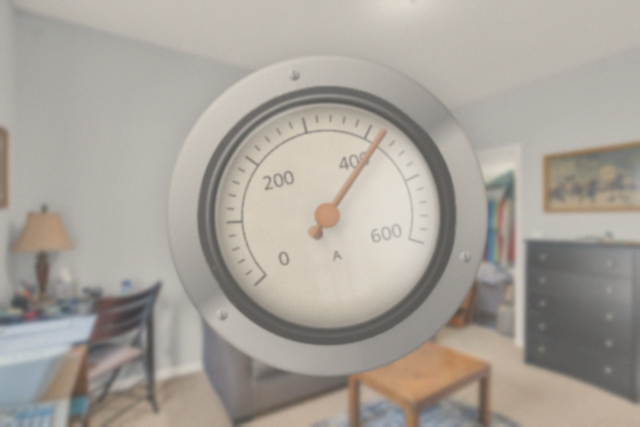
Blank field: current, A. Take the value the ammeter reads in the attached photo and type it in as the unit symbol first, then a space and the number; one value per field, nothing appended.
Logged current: A 420
